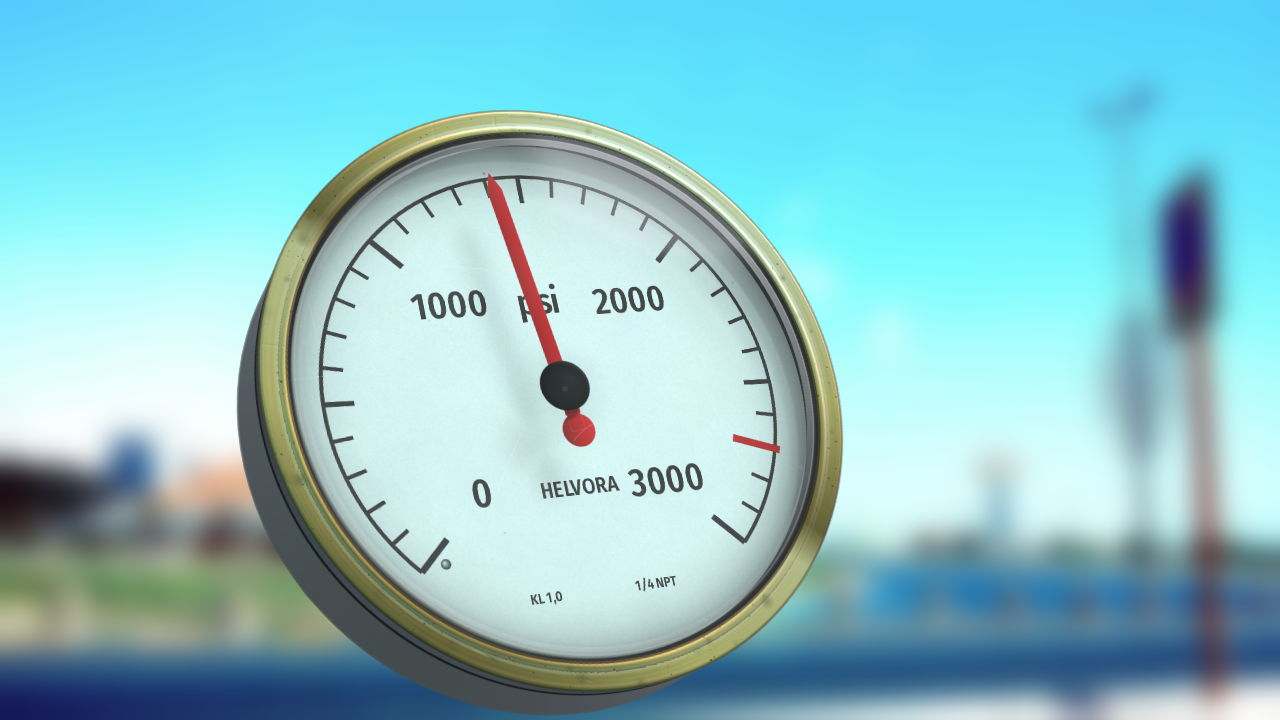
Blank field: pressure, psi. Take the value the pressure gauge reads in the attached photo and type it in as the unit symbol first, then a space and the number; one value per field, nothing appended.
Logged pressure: psi 1400
